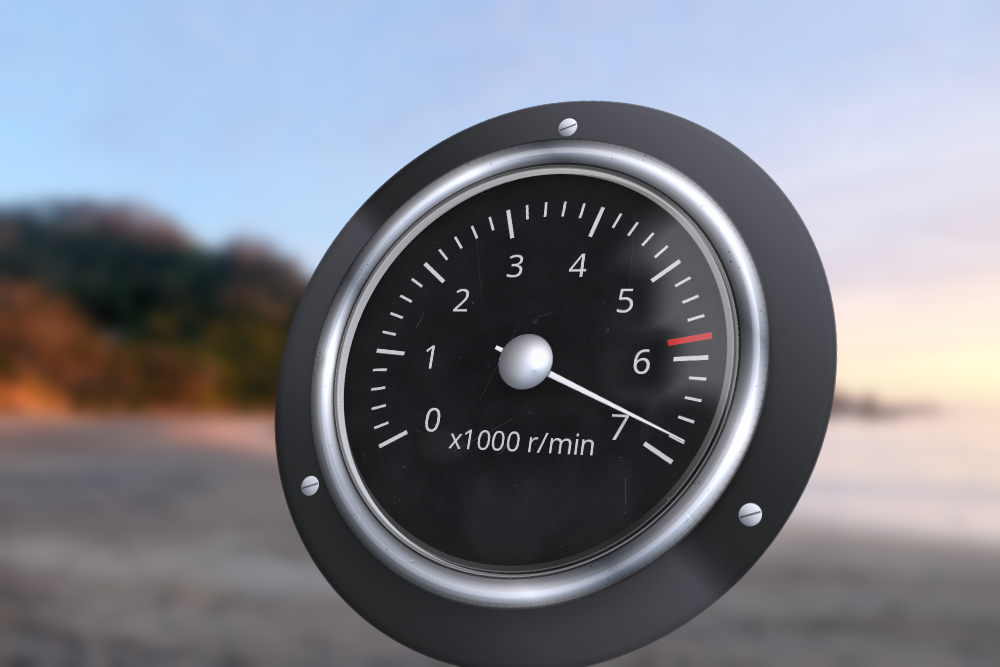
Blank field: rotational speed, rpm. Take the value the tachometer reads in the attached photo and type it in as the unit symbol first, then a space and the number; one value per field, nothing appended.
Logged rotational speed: rpm 6800
